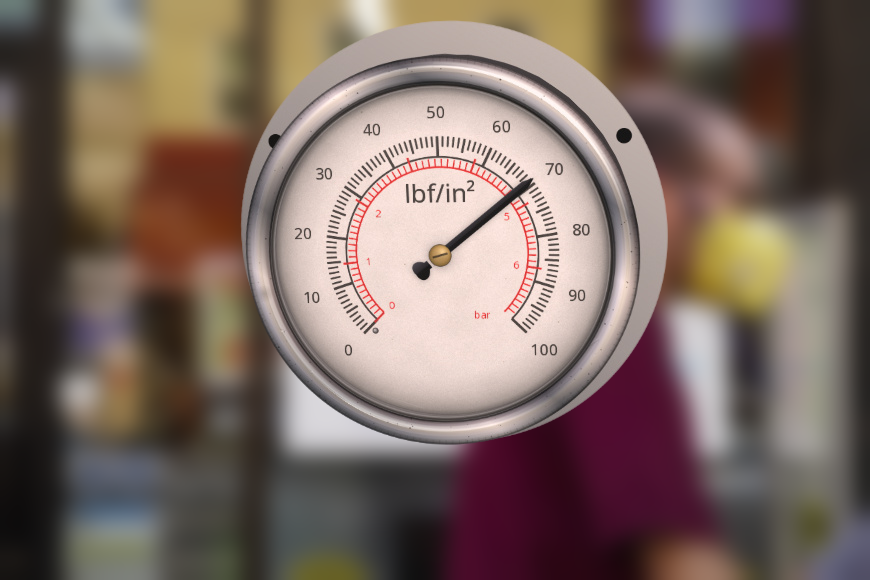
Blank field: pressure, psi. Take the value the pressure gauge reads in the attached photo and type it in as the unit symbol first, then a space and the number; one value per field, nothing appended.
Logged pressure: psi 69
